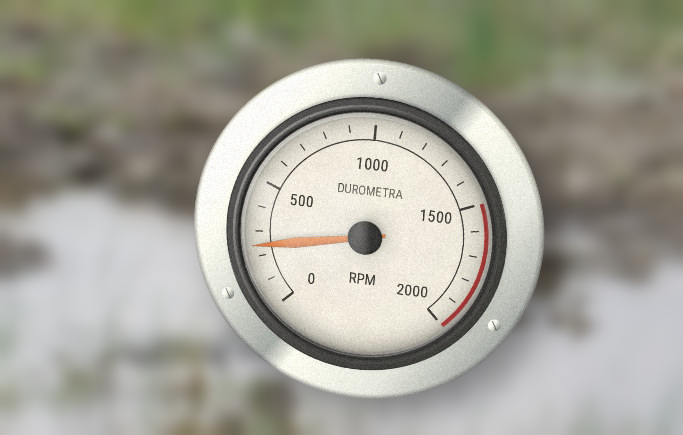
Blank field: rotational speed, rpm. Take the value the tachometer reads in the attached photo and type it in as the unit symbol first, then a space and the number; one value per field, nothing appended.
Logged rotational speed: rpm 250
